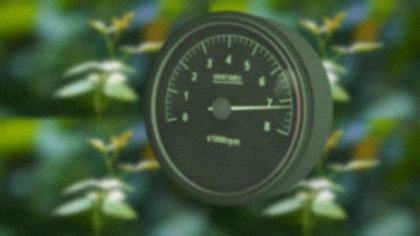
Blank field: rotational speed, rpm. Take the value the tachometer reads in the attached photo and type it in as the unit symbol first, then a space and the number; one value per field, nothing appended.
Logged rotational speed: rpm 7200
